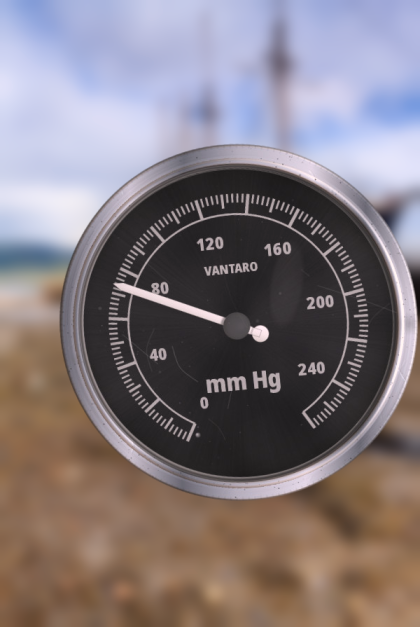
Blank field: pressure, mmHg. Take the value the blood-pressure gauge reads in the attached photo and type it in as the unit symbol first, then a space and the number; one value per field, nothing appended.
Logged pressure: mmHg 74
